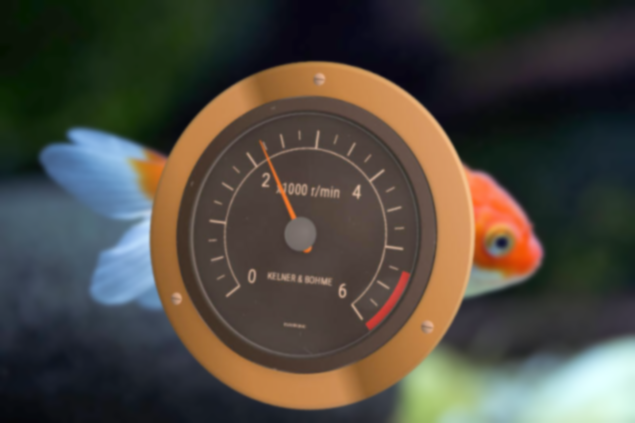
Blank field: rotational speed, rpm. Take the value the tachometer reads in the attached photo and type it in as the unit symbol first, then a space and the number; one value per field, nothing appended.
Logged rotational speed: rpm 2250
